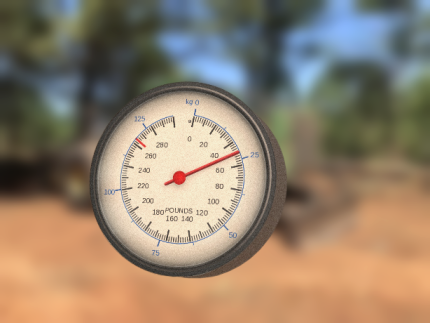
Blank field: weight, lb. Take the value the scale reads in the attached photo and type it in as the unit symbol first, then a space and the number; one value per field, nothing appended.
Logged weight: lb 50
